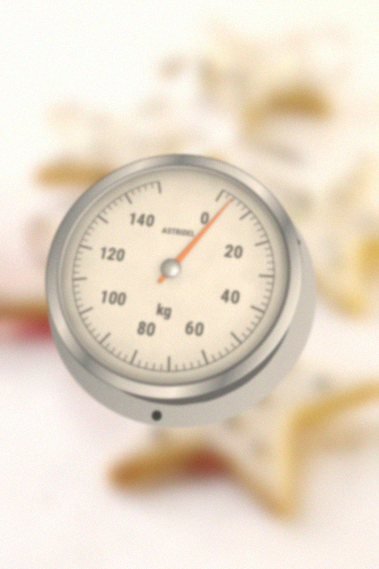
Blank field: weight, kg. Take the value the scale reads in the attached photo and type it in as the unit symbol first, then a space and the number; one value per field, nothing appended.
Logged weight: kg 4
